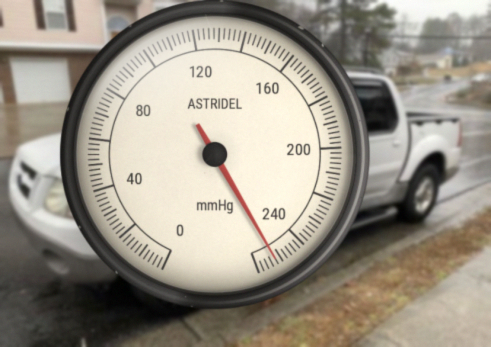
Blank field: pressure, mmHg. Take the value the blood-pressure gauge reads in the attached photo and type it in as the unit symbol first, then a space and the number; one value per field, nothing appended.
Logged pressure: mmHg 252
